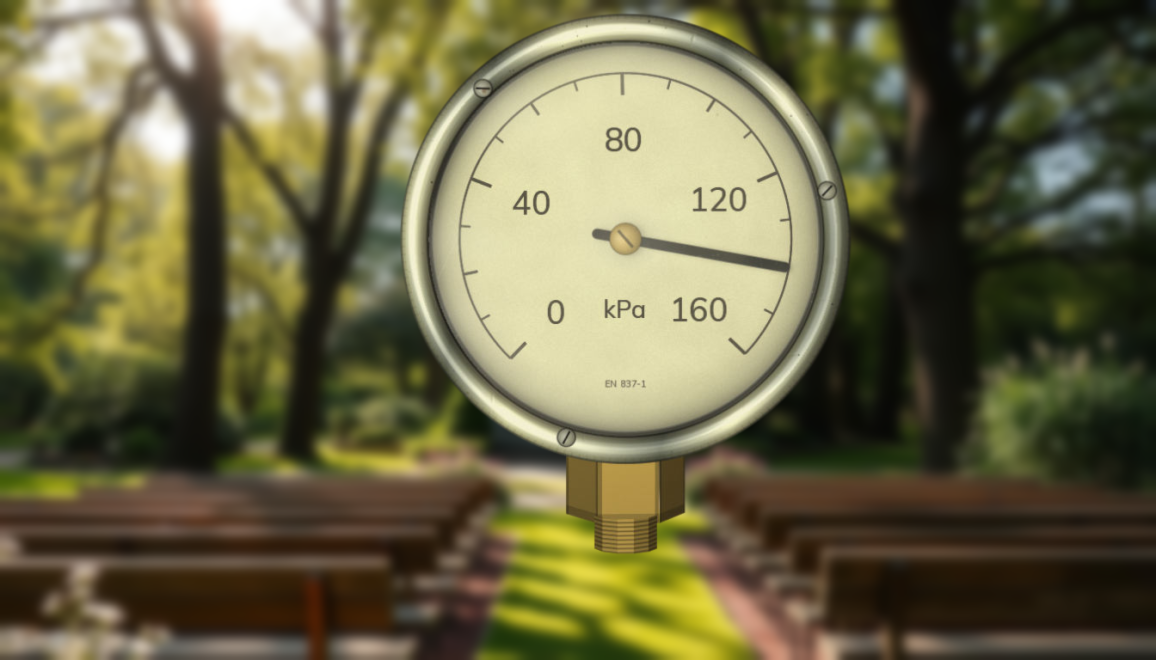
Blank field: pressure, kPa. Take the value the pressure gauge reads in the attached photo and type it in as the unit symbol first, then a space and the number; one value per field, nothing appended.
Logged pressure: kPa 140
